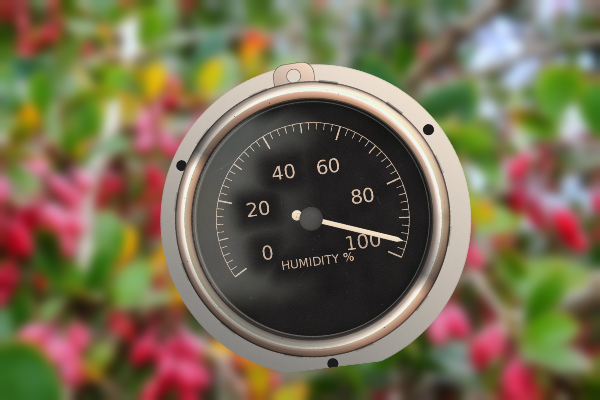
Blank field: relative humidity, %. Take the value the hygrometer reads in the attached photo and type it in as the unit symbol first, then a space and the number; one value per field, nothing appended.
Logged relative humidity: % 96
